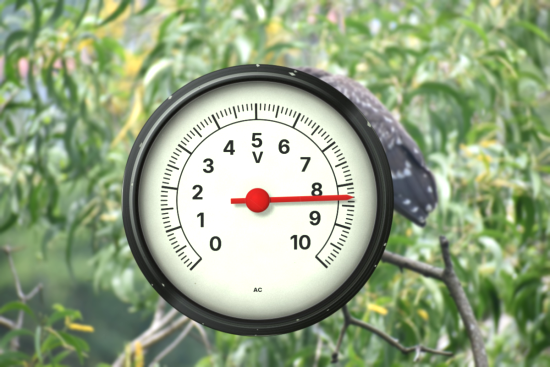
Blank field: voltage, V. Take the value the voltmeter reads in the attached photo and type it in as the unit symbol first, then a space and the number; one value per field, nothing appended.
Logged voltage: V 8.3
